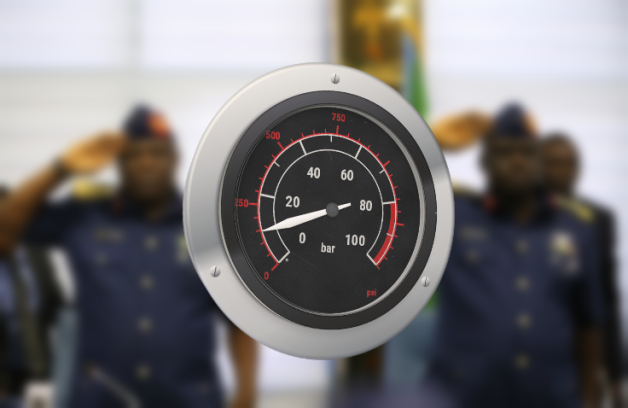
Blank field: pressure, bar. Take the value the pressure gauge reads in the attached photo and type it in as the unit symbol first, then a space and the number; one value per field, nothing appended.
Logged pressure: bar 10
